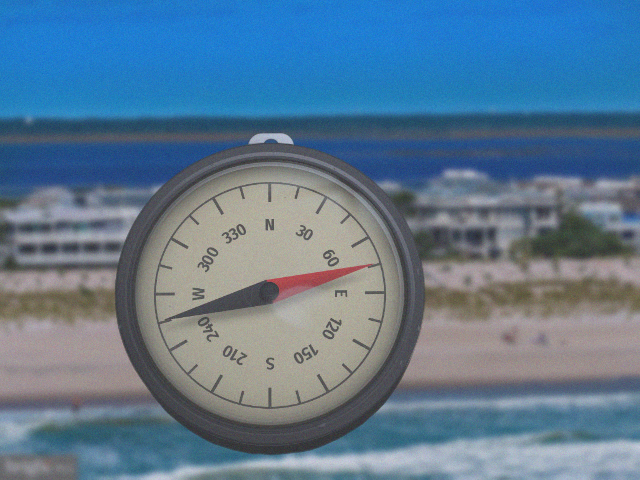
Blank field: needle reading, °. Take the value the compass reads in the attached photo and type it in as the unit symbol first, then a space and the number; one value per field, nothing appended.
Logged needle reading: ° 75
